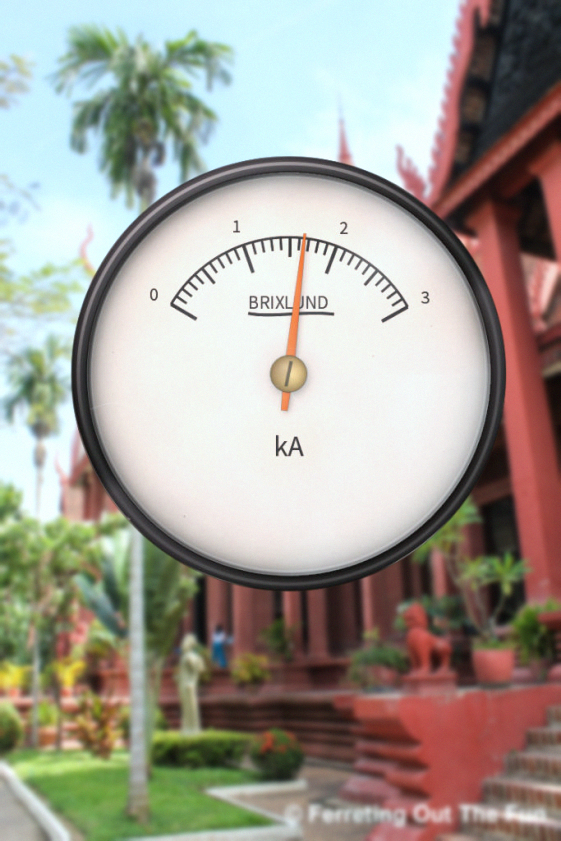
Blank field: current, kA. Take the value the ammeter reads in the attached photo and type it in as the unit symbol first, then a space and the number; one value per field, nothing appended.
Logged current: kA 1.65
